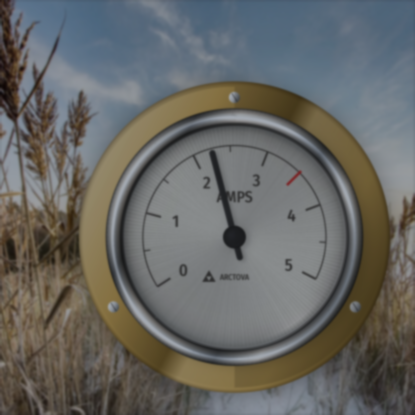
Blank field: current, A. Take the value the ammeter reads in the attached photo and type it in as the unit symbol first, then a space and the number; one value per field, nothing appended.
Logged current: A 2.25
